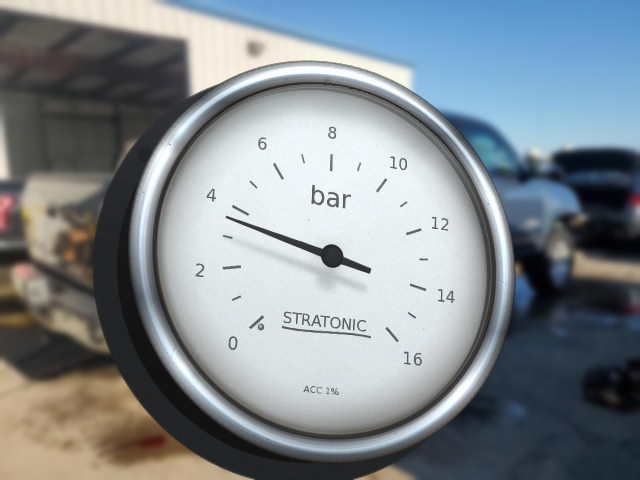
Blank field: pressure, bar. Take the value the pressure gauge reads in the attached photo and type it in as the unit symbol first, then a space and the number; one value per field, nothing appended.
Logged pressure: bar 3.5
